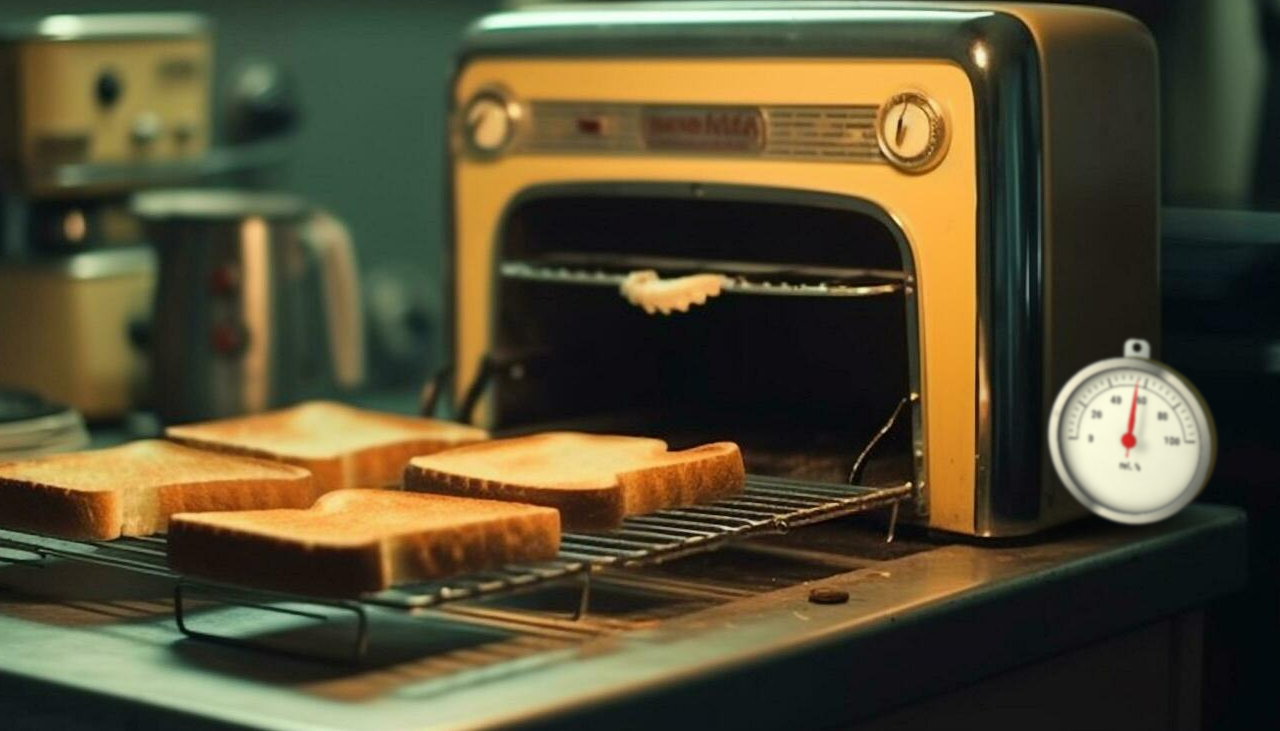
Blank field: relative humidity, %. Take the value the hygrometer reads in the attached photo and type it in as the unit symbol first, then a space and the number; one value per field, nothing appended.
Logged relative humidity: % 56
